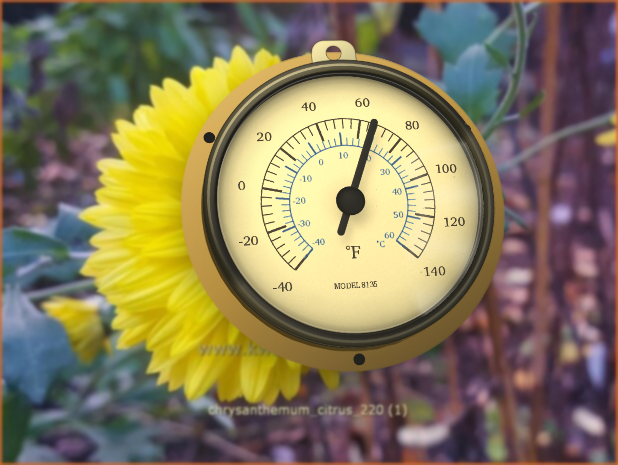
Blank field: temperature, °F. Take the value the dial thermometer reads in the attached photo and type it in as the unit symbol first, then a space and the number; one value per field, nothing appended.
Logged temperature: °F 66
